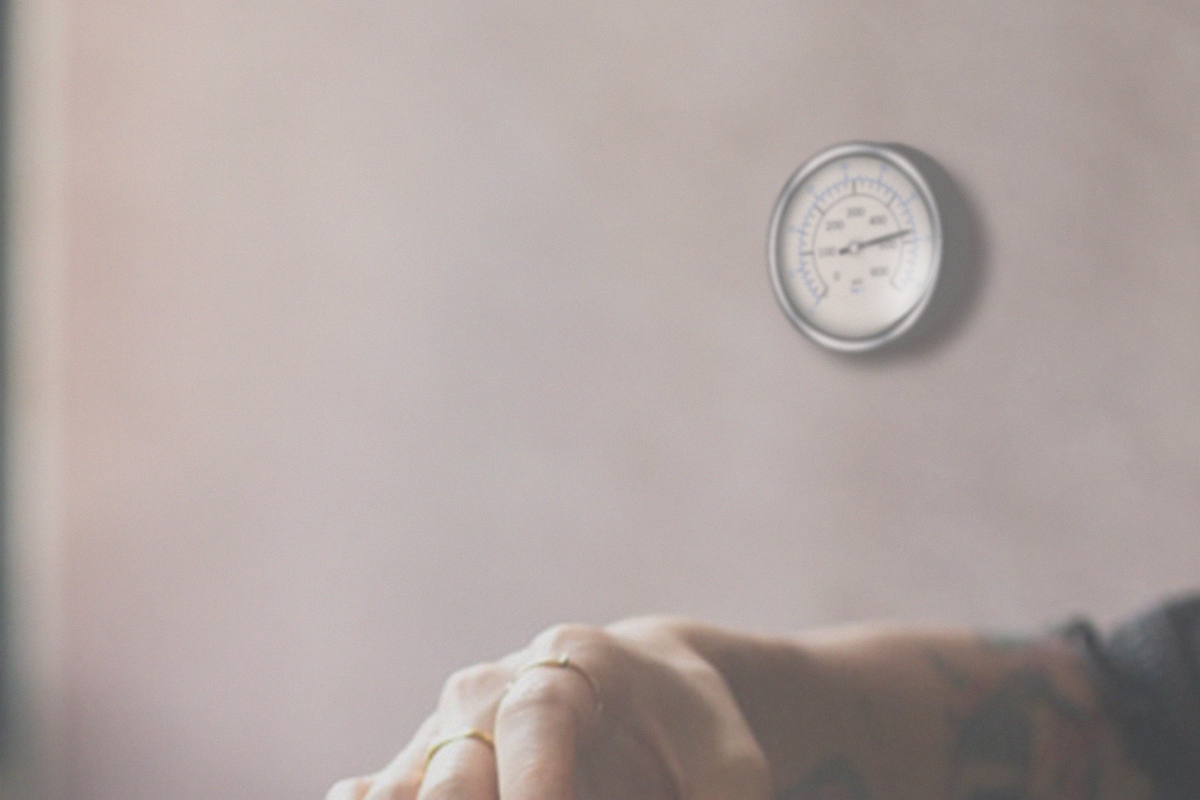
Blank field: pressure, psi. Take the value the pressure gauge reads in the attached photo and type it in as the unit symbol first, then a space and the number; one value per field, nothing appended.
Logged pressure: psi 480
